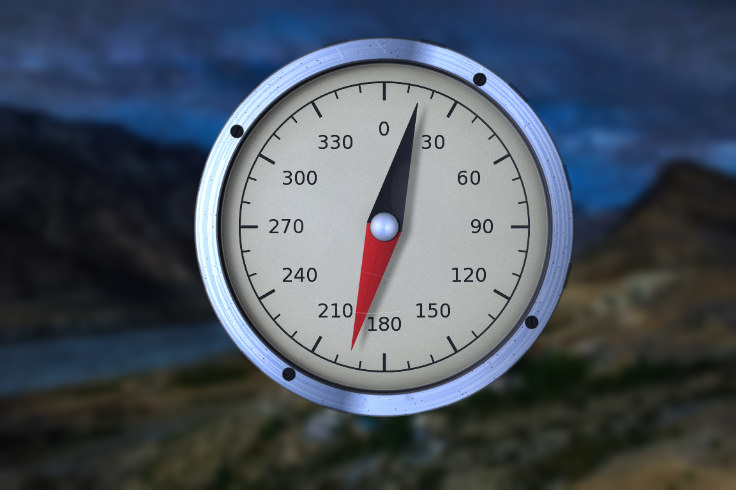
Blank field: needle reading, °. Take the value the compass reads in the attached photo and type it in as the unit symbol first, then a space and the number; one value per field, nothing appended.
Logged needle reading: ° 195
